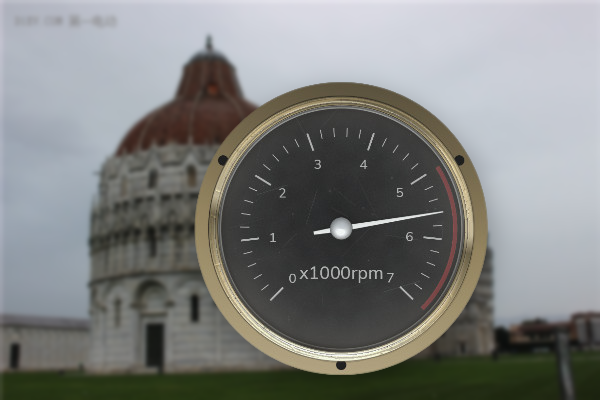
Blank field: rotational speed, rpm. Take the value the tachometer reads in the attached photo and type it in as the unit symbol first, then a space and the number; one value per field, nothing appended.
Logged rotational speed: rpm 5600
